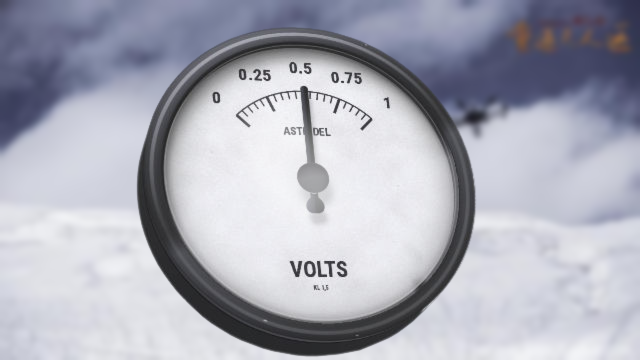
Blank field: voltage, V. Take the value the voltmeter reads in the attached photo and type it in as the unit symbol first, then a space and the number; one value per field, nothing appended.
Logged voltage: V 0.5
